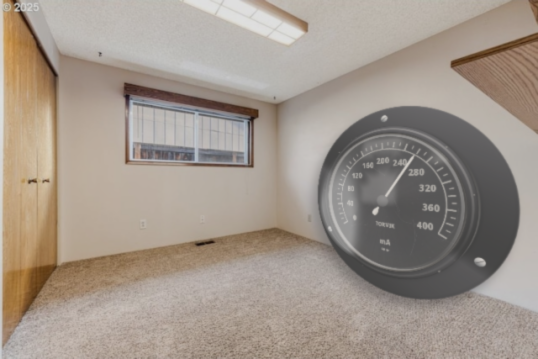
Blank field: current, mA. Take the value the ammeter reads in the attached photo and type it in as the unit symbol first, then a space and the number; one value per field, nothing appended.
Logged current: mA 260
